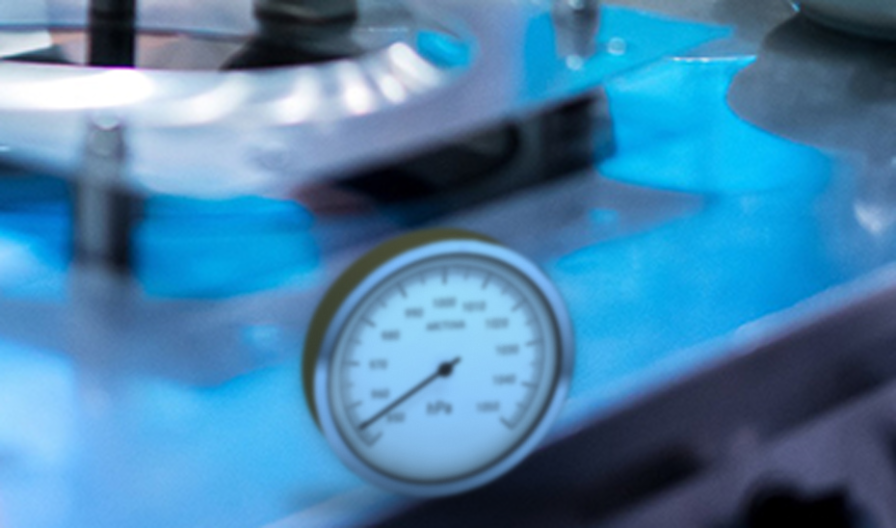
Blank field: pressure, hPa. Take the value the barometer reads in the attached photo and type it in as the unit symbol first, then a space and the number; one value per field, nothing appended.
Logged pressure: hPa 955
